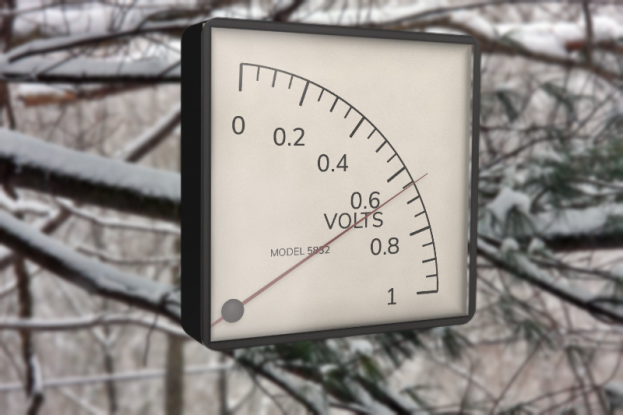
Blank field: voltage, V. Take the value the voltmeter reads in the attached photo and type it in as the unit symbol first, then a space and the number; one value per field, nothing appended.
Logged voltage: V 0.65
